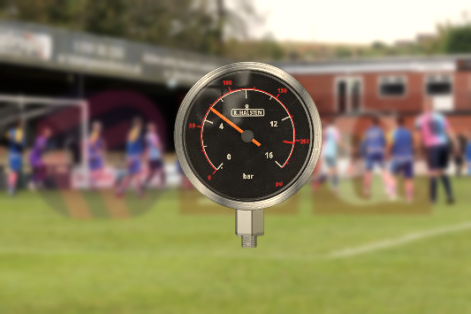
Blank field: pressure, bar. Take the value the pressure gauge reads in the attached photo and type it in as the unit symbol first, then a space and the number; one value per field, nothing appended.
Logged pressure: bar 5
